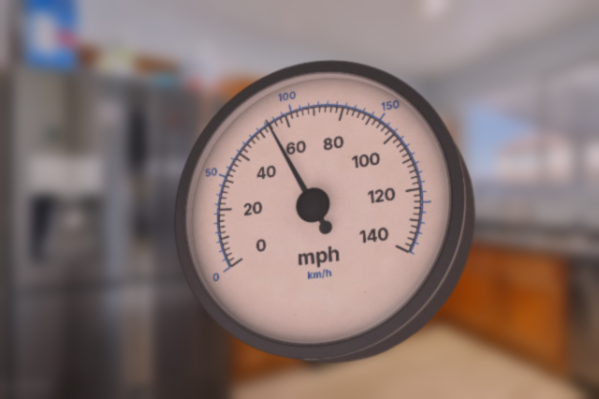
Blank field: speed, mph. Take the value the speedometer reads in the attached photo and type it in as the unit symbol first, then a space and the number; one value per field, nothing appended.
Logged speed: mph 54
